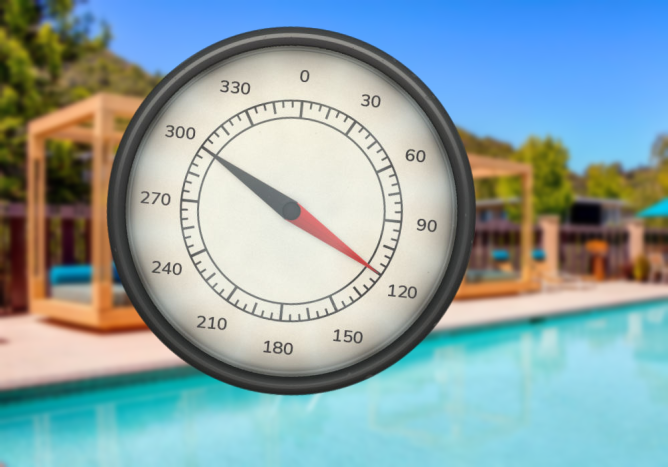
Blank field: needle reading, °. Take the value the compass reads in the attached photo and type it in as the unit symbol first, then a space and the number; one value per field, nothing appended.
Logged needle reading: ° 120
